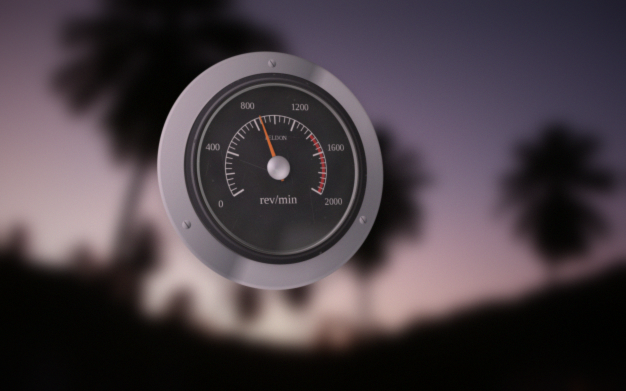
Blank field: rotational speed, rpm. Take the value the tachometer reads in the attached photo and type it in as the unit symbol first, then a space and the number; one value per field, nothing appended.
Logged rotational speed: rpm 850
